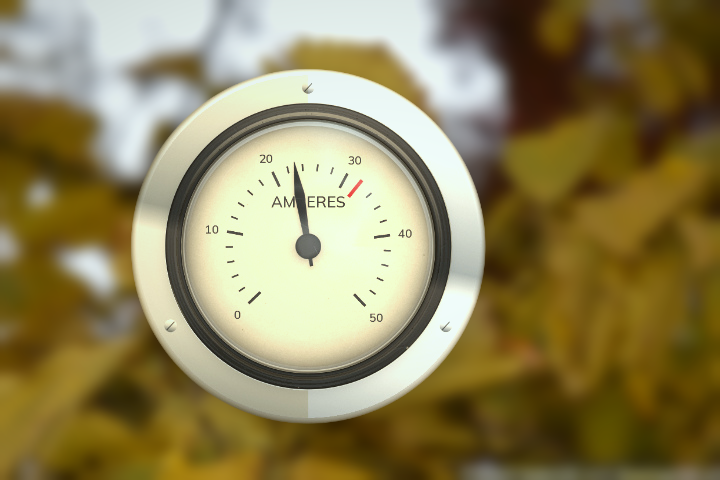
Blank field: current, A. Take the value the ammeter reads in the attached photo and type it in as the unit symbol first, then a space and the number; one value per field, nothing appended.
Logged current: A 23
